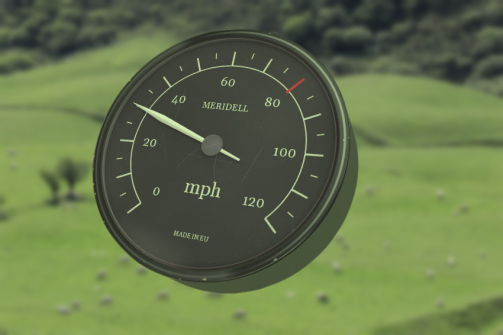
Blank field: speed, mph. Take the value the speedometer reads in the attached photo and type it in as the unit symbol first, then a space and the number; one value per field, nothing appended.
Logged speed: mph 30
